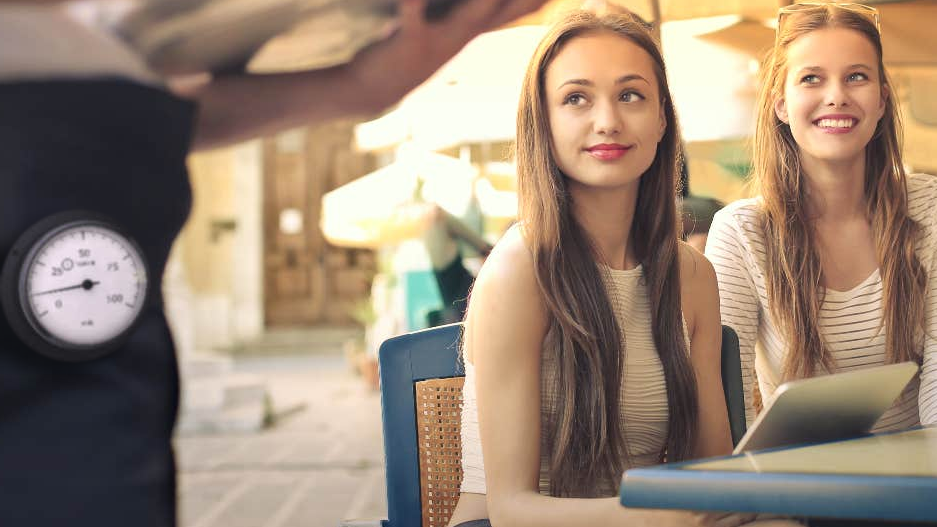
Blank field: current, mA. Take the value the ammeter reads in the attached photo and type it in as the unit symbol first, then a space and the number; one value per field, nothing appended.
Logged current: mA 10
